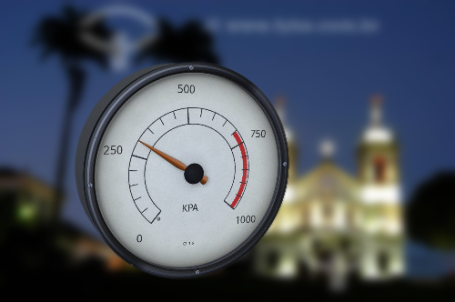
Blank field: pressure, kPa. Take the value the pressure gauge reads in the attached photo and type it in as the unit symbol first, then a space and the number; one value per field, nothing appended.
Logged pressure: kPa 300
